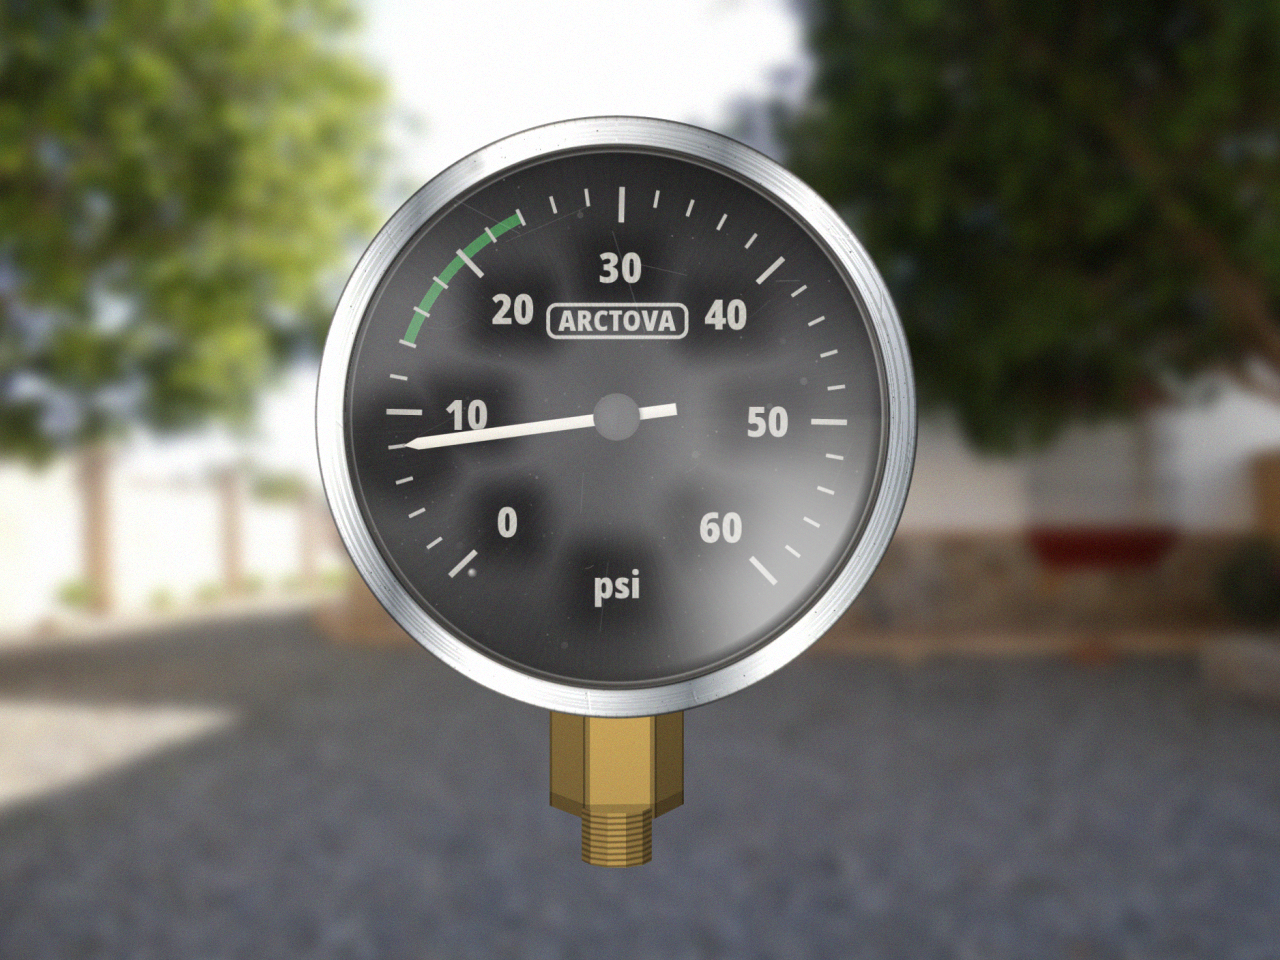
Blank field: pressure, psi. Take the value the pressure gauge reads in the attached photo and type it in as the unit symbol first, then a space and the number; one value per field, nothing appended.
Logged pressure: psi 8
